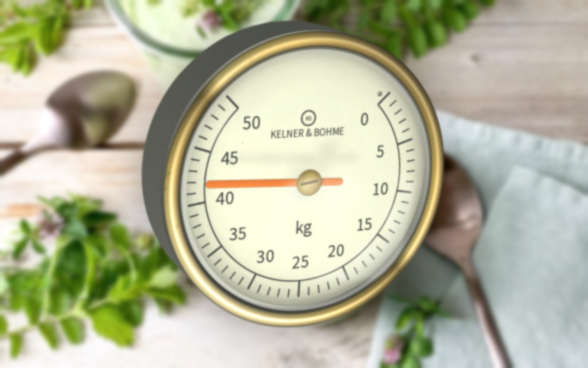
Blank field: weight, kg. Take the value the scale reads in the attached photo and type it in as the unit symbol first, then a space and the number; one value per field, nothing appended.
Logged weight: kg 42
